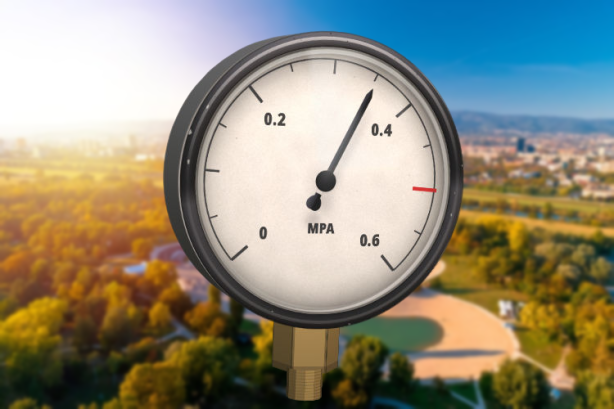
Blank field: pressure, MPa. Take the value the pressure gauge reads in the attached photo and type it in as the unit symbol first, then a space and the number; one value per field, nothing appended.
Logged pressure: MPa 0.35
